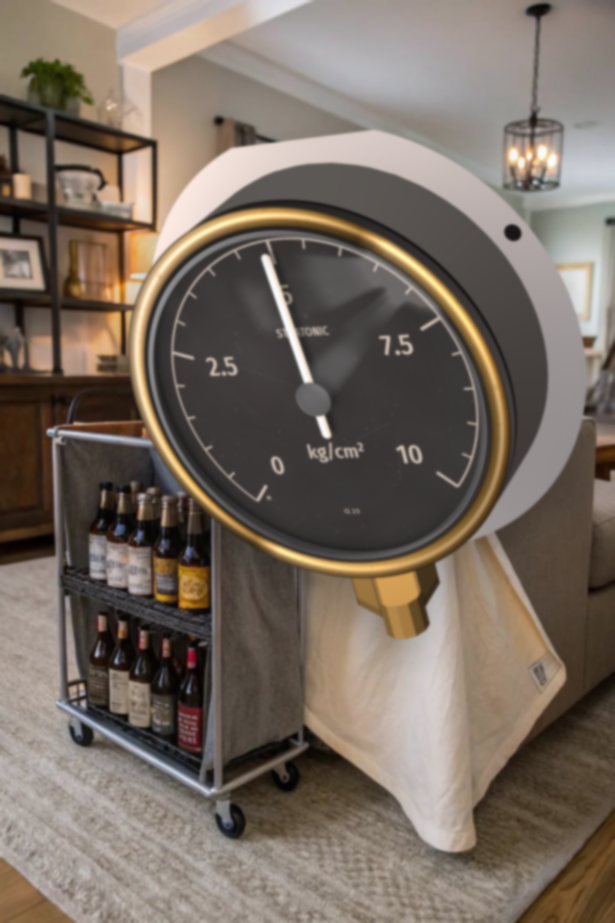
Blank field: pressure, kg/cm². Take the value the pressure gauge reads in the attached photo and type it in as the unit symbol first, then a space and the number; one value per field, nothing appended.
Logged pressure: kg/cm² 5
